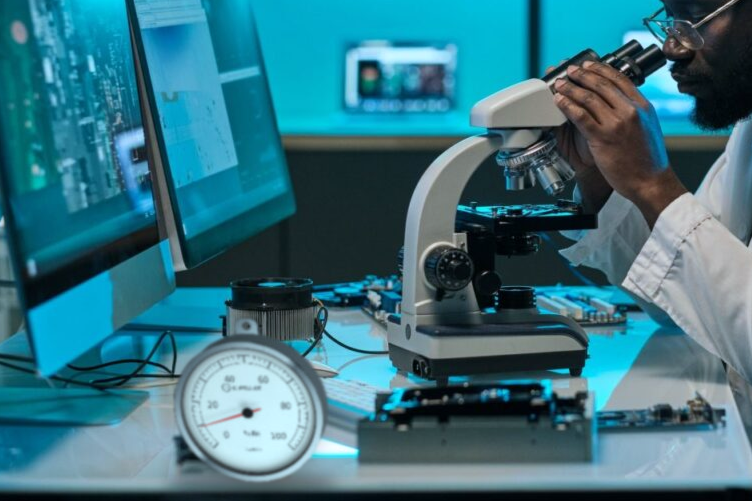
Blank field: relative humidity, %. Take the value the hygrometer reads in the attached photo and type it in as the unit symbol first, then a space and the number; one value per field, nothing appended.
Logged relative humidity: % 10
